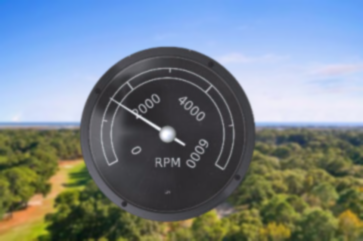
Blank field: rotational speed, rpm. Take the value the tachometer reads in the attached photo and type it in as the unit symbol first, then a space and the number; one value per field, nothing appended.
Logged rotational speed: rpm 1500
